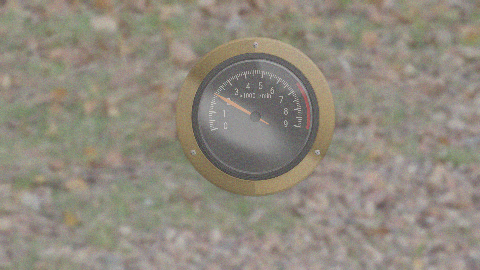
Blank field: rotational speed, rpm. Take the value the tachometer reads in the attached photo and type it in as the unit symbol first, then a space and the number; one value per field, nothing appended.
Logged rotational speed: rpm 2000
